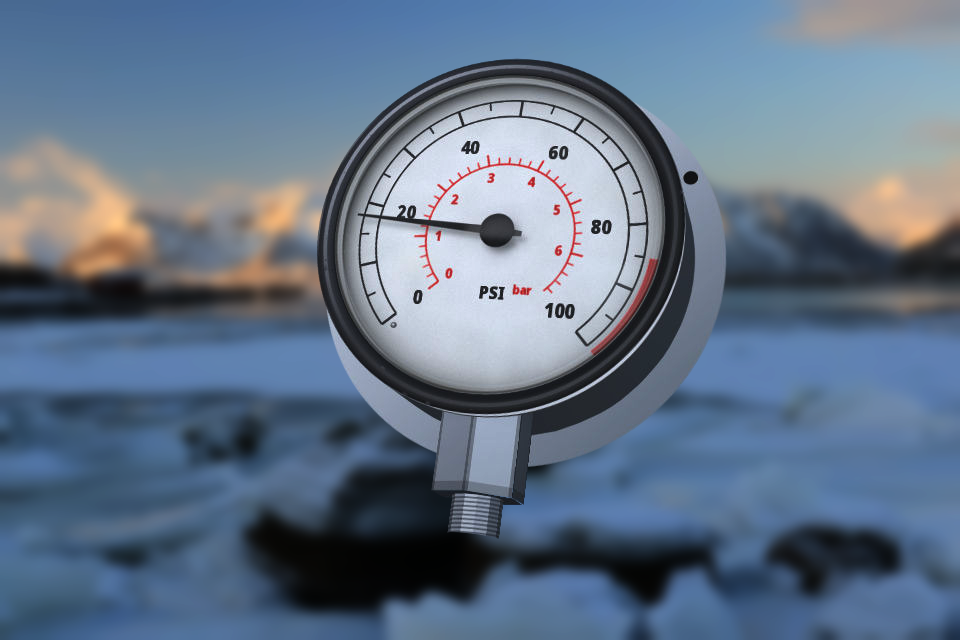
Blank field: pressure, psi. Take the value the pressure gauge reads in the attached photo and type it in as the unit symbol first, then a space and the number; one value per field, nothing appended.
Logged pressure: psi 17.5
